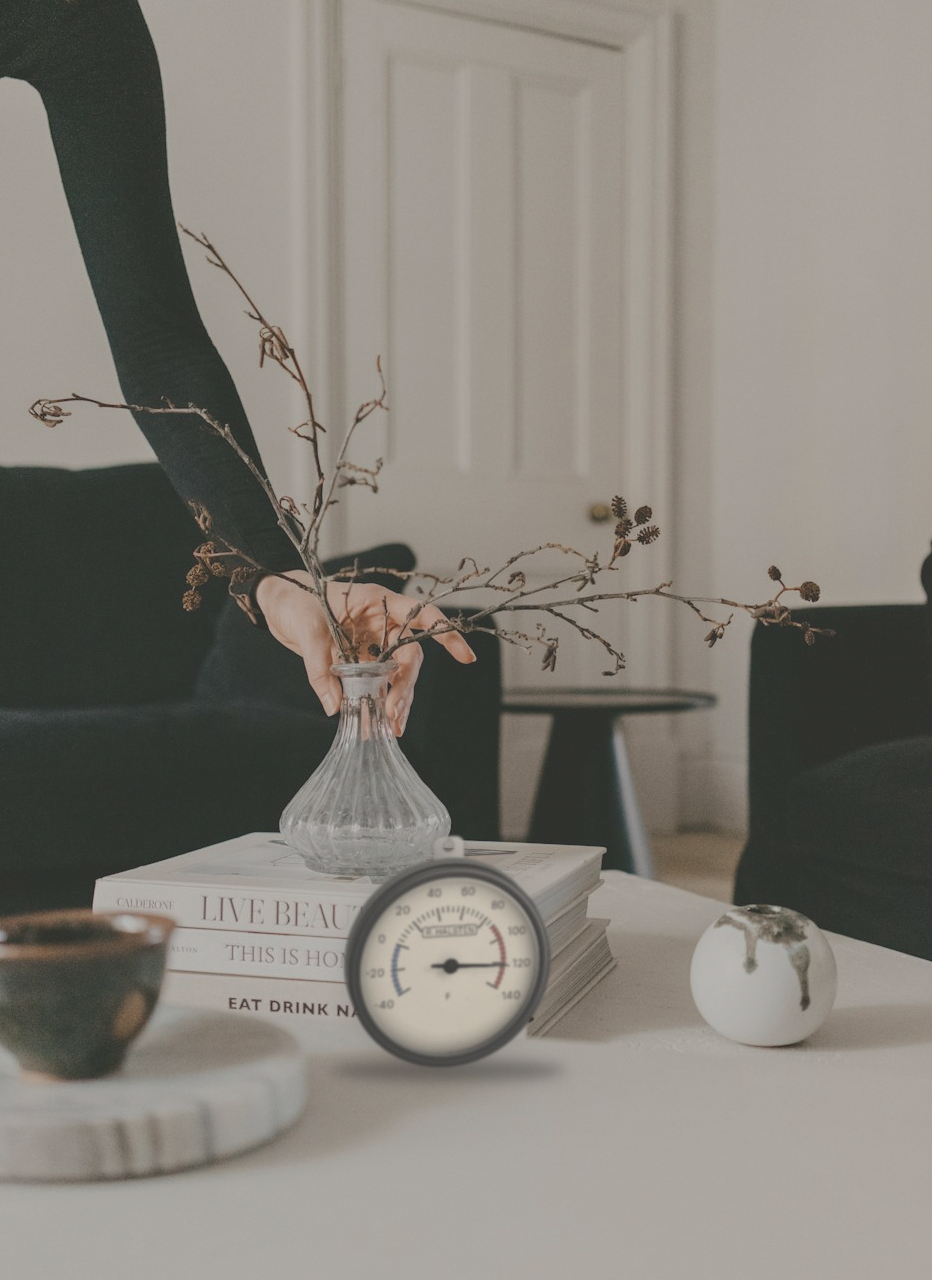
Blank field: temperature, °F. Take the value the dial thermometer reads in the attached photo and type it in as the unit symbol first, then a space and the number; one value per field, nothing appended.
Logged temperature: °F 120
